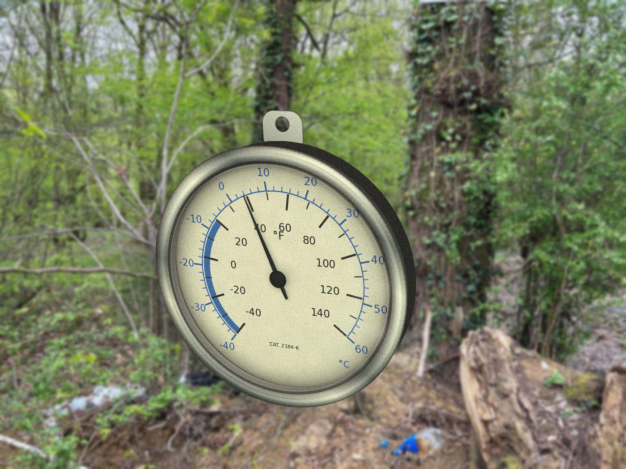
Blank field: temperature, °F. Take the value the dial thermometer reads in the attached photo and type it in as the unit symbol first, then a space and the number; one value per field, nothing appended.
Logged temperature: °F 40
